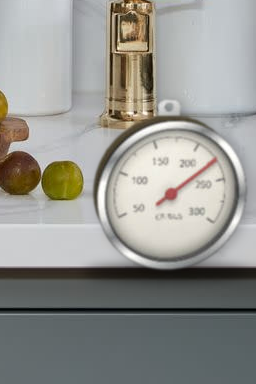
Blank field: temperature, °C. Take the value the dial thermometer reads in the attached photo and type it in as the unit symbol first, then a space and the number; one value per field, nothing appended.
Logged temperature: °C 225
